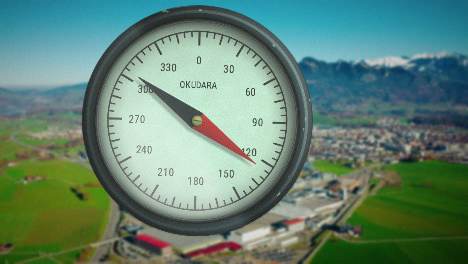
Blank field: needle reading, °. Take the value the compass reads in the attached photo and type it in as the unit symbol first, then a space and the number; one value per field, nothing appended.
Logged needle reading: ° 125
